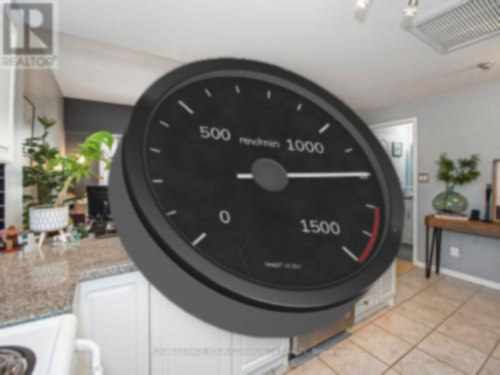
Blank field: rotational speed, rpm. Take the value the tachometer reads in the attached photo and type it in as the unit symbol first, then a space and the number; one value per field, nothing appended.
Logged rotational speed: rpm 1200
